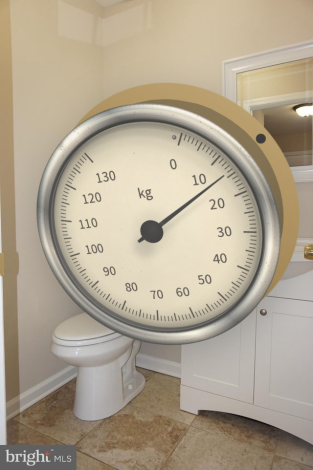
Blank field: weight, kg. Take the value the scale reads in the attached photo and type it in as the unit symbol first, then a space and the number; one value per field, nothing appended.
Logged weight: kg 14
